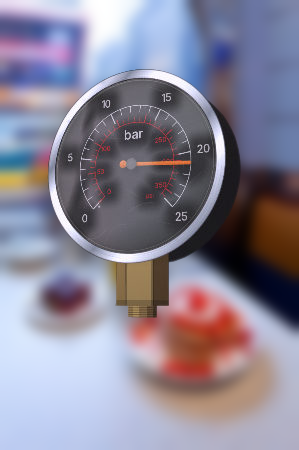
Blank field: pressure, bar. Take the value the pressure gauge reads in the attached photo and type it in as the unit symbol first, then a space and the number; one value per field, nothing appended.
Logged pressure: bar 21
